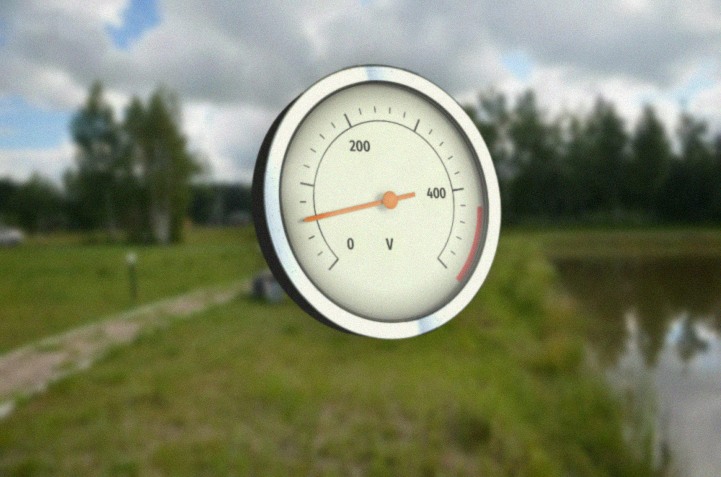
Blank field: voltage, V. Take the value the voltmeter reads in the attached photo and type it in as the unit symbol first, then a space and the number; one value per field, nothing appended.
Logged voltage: V 60
